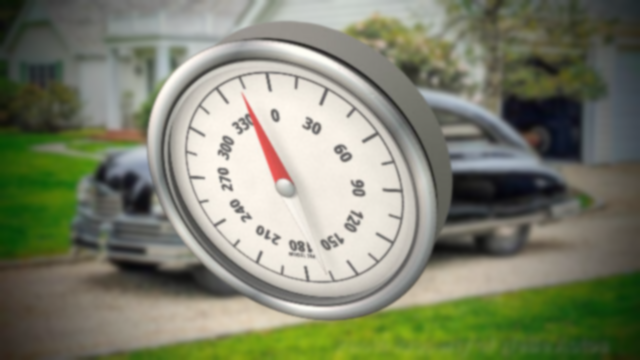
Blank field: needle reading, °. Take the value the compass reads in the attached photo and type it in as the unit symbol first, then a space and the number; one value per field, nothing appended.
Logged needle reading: ° 345
